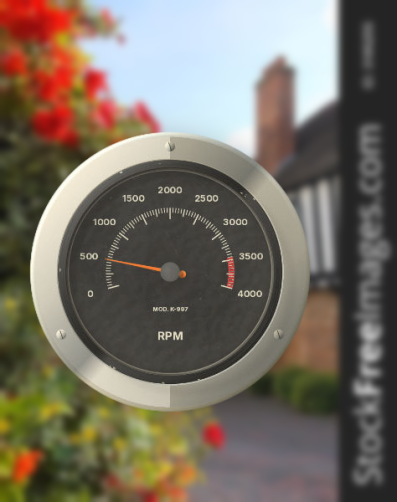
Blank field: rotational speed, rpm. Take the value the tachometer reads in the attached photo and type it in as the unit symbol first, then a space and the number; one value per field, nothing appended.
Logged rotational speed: rpm 500
